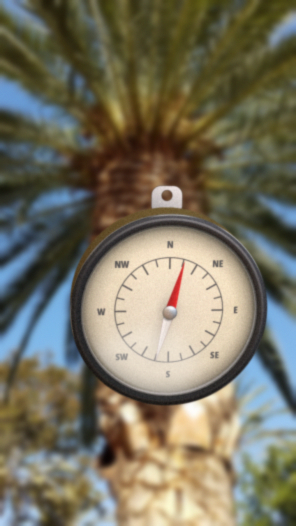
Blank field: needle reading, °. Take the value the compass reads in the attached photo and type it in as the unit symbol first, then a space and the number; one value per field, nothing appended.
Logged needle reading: ° 15
